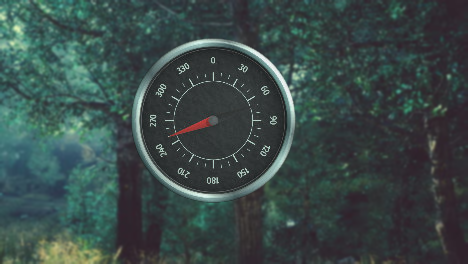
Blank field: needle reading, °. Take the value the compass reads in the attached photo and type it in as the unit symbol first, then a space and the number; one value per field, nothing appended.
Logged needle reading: ° 250
